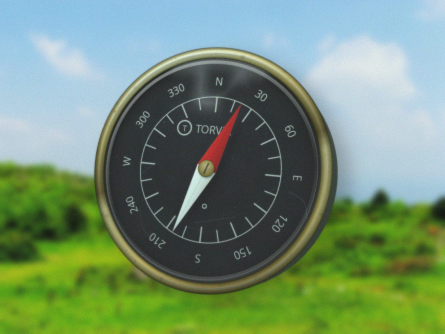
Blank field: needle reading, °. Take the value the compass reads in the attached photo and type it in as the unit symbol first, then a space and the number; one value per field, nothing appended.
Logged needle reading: ° 22.5
